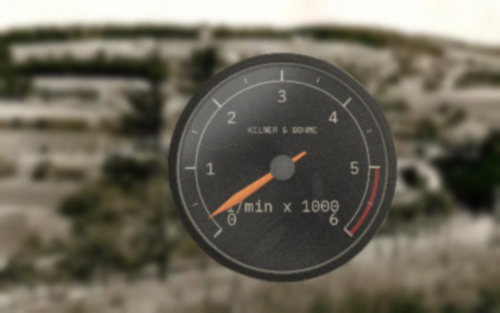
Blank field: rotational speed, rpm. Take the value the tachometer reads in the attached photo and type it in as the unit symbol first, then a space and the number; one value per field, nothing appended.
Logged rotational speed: rpm 250
